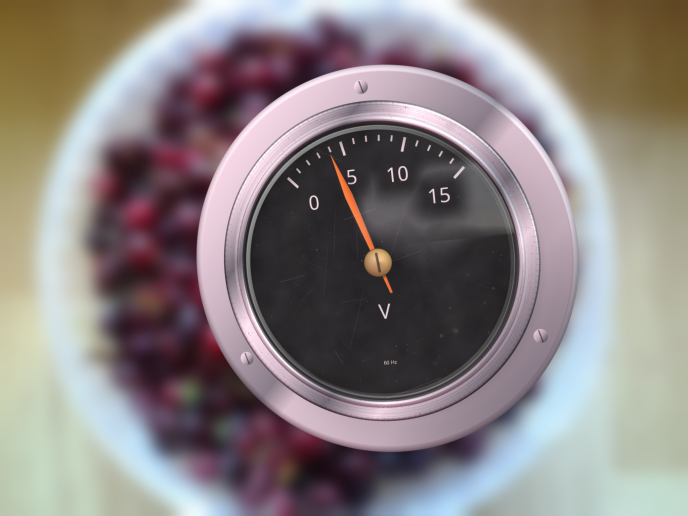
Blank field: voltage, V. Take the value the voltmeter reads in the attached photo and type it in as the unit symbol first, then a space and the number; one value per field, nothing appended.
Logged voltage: V 4
